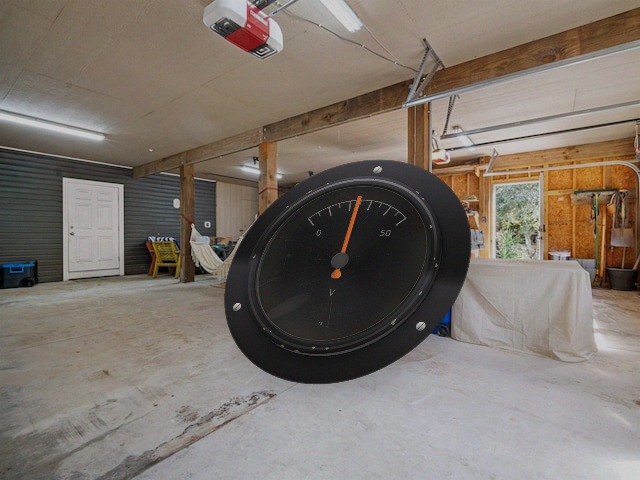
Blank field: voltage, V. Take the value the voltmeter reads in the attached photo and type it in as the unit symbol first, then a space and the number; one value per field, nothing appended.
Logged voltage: V 25
